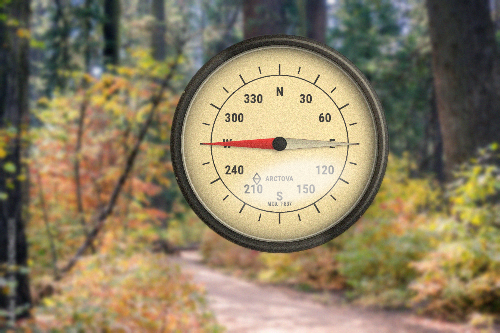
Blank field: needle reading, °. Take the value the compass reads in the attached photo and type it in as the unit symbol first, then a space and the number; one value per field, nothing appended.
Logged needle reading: ° 270
